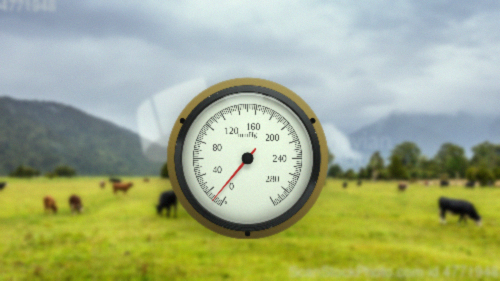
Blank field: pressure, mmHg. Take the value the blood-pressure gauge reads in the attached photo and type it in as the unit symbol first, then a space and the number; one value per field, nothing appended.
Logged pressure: mmHg 10
